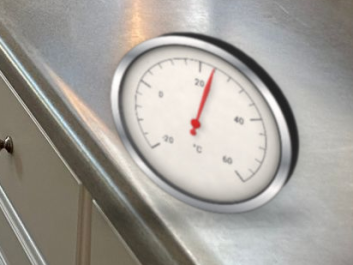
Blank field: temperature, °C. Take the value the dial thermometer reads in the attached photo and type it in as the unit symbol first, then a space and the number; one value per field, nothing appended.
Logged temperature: °C 24
